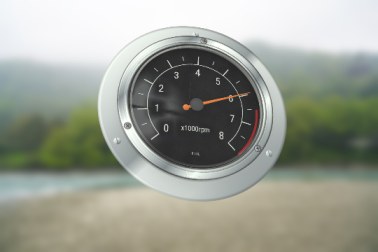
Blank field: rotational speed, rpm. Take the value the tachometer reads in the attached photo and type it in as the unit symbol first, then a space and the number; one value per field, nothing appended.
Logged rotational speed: rpm 6000
